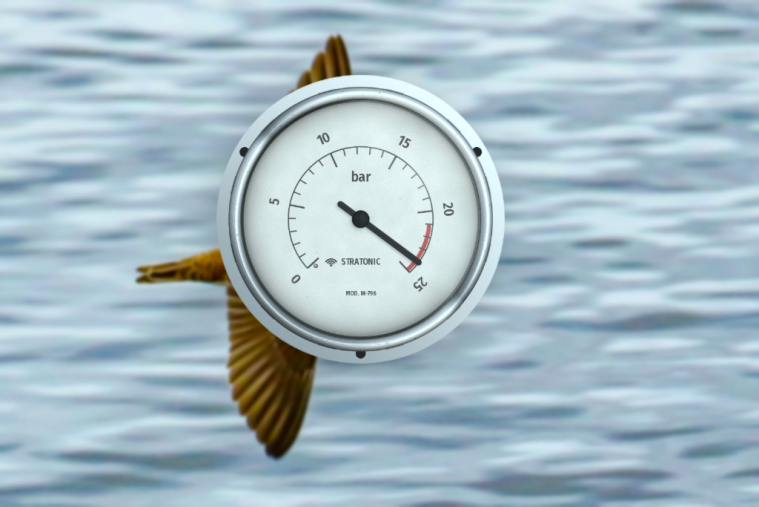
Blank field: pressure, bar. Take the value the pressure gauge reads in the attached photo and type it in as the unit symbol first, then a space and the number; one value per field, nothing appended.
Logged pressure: bar 24
